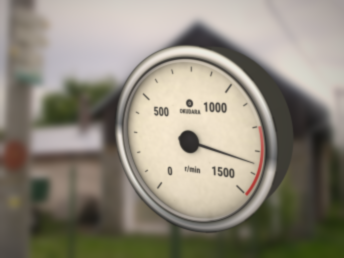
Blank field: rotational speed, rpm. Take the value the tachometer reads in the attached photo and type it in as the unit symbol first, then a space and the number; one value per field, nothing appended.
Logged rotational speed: rpm 1350
